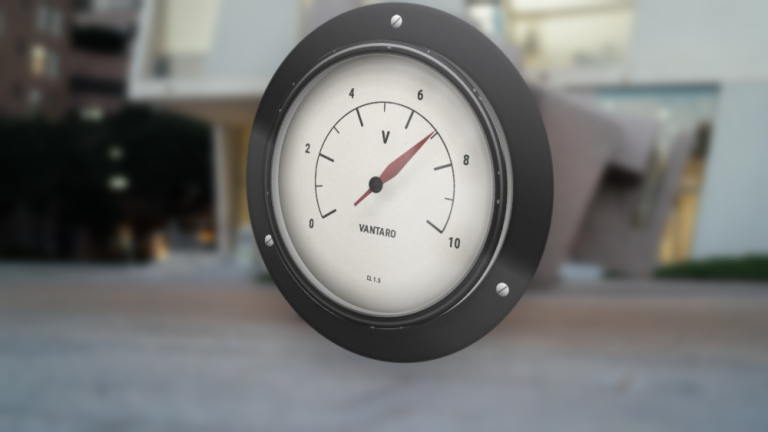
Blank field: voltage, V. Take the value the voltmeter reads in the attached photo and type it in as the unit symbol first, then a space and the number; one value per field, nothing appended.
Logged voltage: V 7
